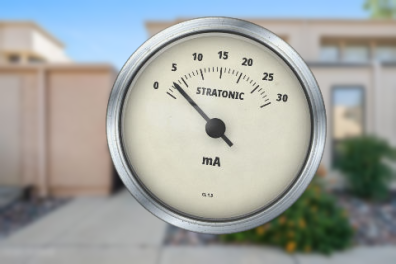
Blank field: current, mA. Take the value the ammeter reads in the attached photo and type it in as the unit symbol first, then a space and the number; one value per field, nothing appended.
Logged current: mA 3
